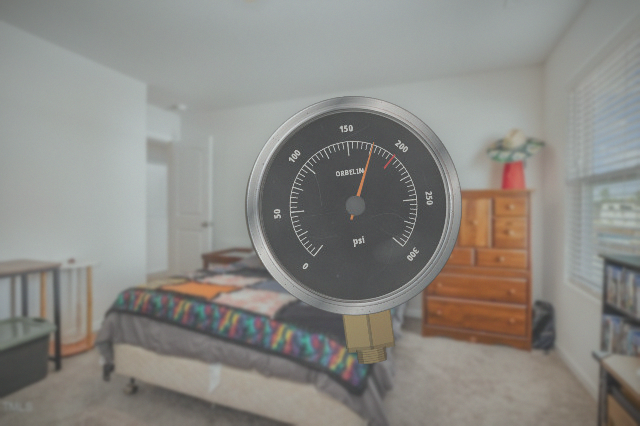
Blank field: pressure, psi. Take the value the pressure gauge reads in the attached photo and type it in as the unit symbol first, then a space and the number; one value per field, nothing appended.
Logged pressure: psi 175
